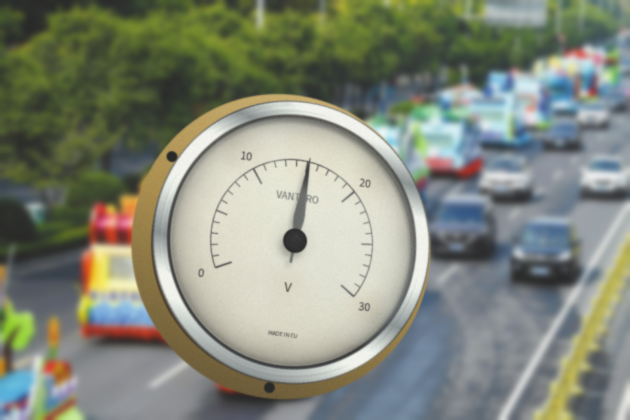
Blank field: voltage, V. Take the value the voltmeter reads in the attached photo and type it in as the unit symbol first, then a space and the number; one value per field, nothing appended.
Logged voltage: V 15
